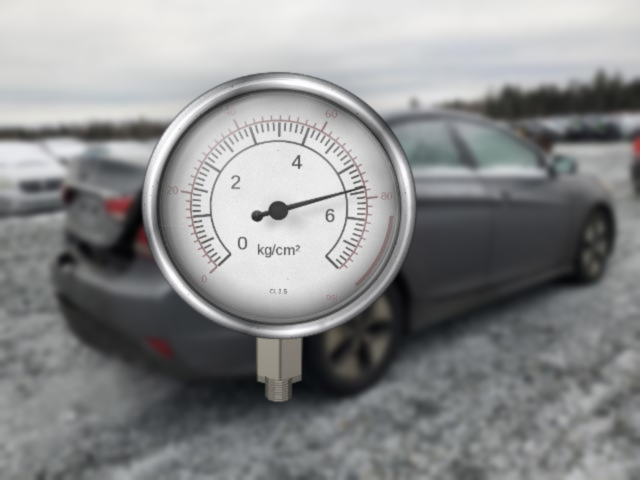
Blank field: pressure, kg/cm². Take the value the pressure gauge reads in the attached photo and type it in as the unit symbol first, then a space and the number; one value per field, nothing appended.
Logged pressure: kg/cm² 5.4
